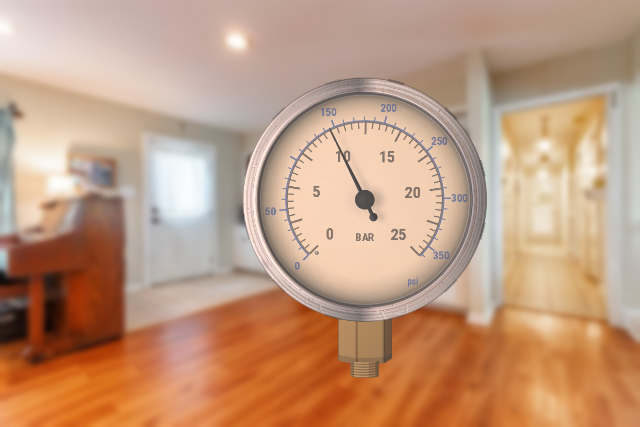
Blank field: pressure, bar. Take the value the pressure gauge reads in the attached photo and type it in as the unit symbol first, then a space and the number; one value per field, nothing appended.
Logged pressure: bar 10
